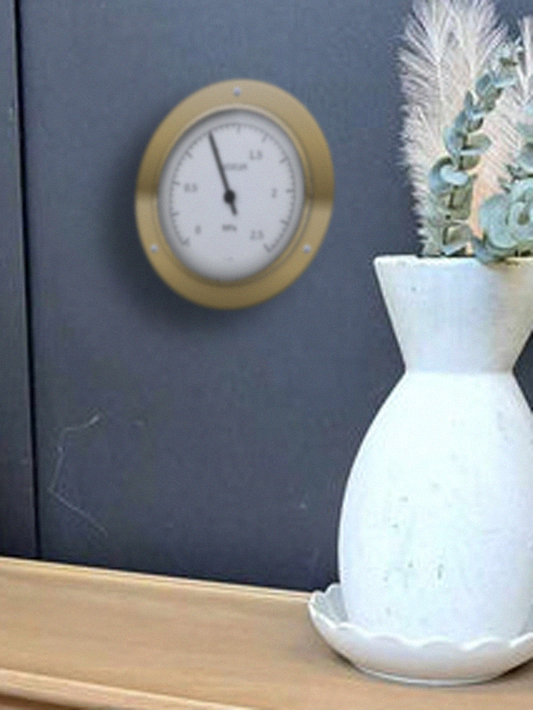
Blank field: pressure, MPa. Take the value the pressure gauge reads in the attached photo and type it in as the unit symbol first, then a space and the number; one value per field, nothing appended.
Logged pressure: MPa 1
